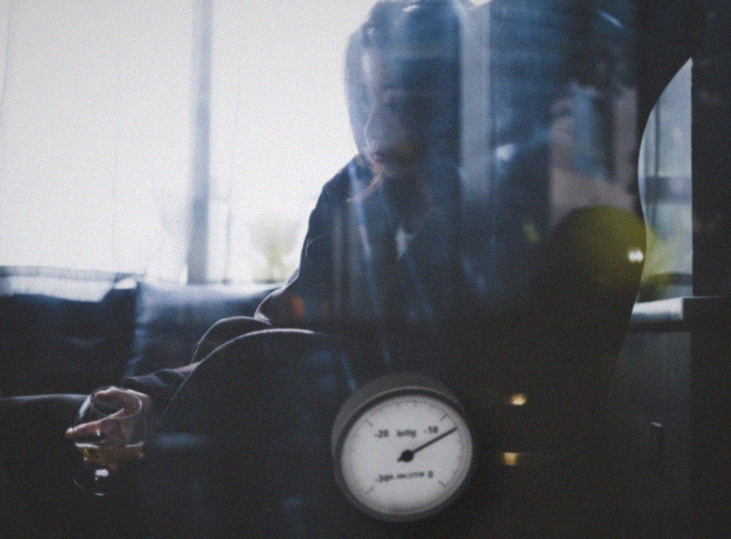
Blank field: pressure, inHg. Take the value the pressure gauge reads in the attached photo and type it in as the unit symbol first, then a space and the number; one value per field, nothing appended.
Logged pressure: inHg -8
